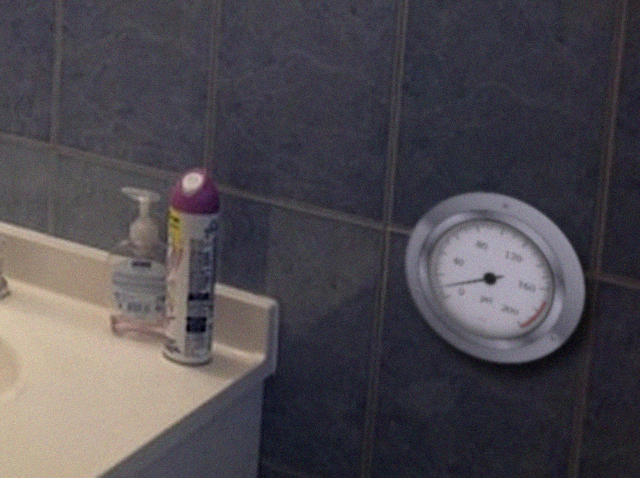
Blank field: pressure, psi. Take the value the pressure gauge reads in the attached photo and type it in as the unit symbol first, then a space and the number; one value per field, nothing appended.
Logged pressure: psi 10
